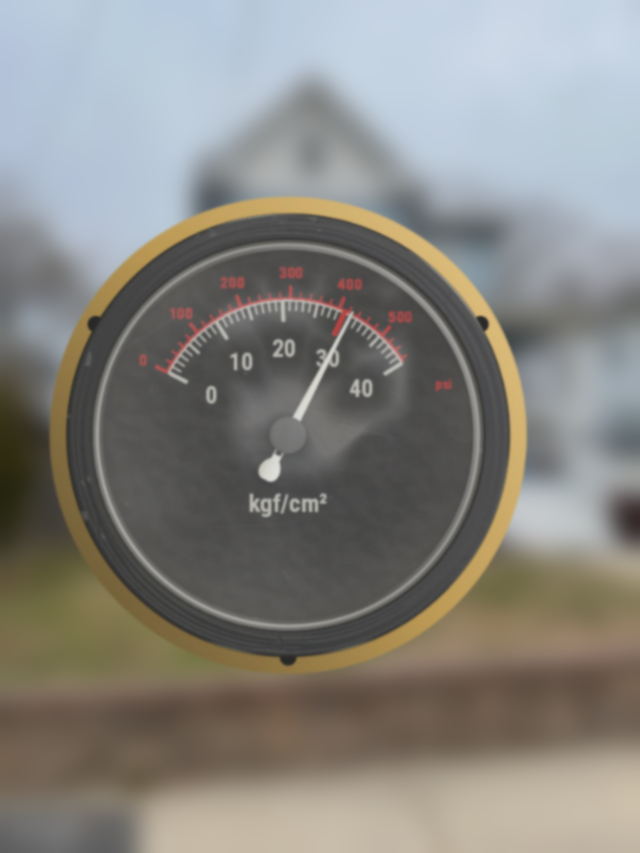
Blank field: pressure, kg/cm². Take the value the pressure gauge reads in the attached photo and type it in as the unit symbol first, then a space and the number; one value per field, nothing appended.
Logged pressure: kg/cm² 30
